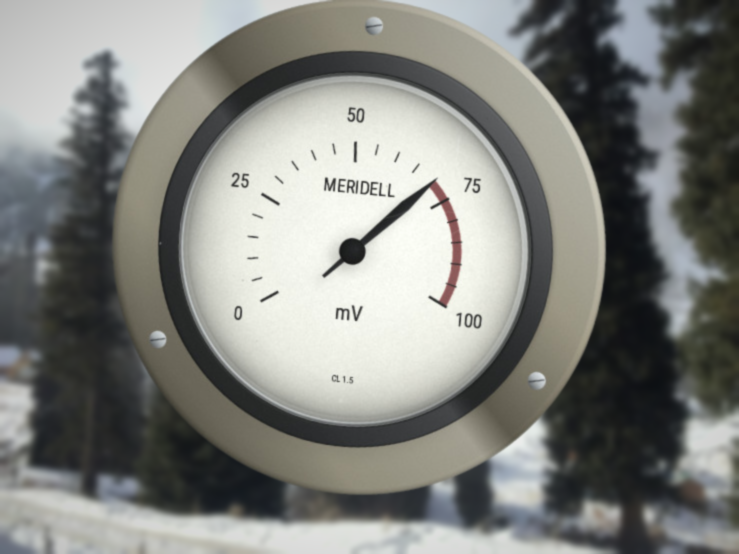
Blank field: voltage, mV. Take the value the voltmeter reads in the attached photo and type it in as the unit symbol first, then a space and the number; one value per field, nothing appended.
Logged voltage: mV 70
